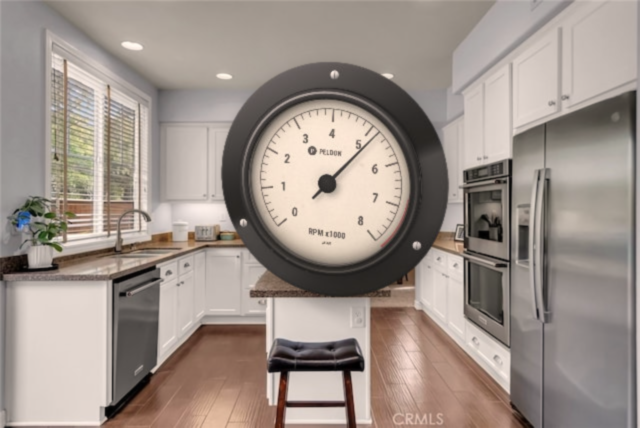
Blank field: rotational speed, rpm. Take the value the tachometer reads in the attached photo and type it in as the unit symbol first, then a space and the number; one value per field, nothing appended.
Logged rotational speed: rpm 5200
